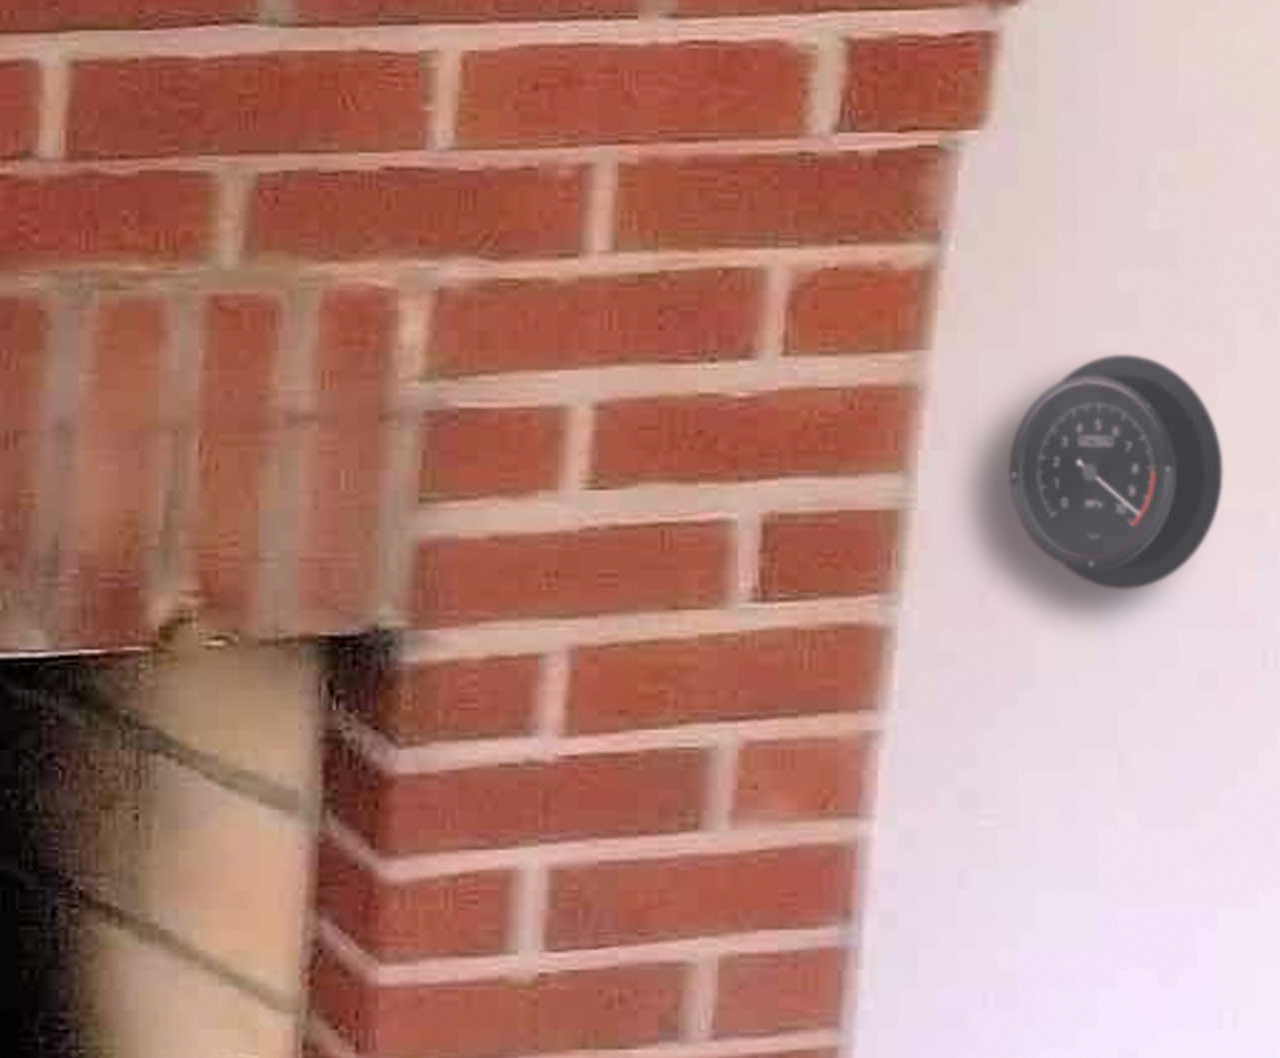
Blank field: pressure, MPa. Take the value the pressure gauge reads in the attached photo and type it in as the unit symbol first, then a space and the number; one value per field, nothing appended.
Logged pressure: MPa 9.5
